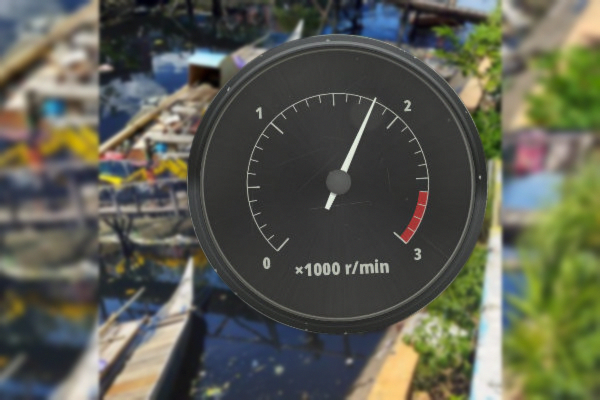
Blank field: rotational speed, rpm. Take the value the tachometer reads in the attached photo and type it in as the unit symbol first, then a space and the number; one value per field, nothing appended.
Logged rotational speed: rpm 1800
